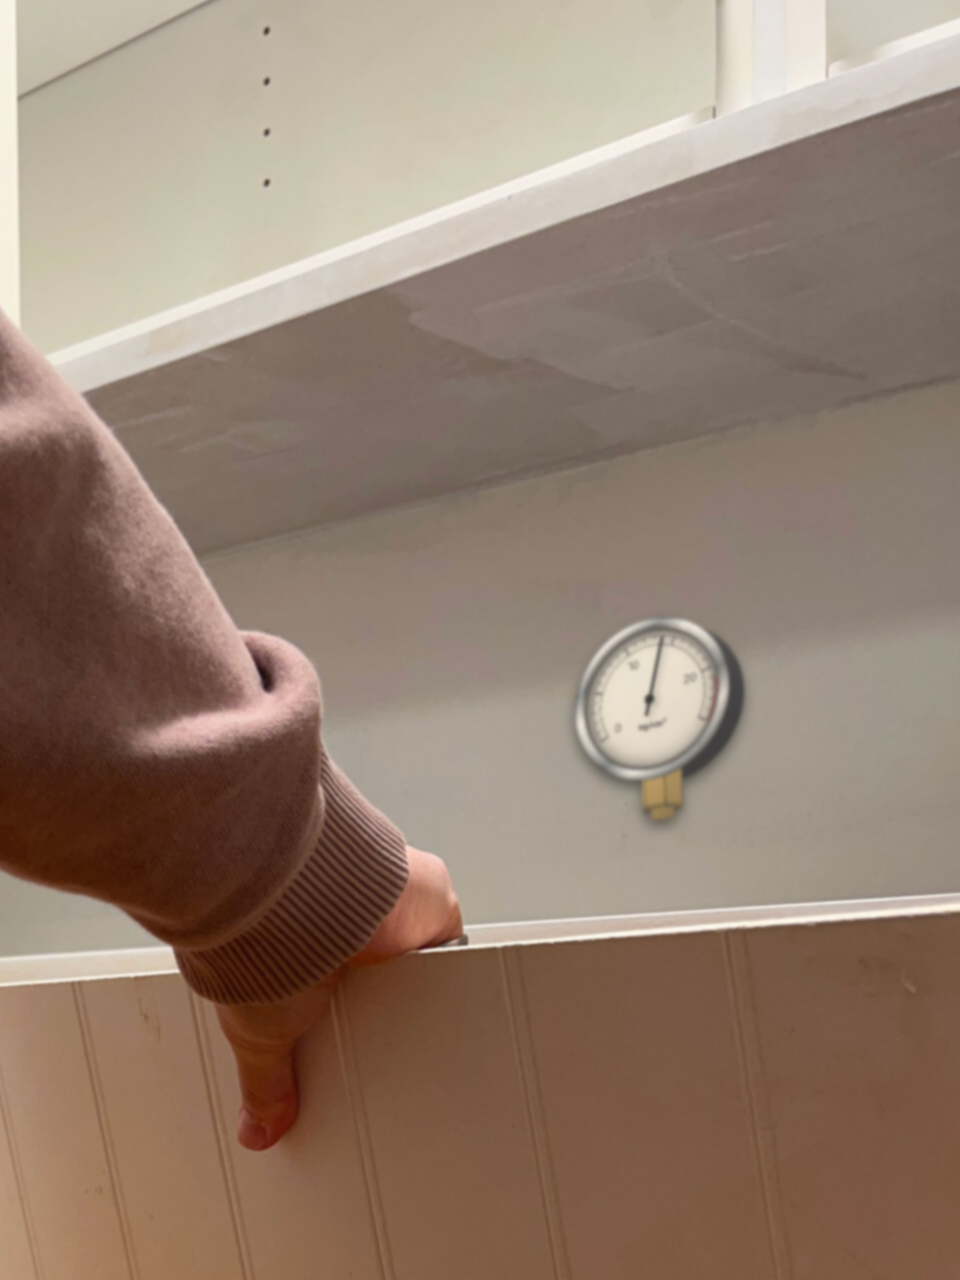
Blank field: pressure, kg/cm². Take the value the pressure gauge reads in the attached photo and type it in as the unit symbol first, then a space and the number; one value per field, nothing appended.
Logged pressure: kg/cm² 14
